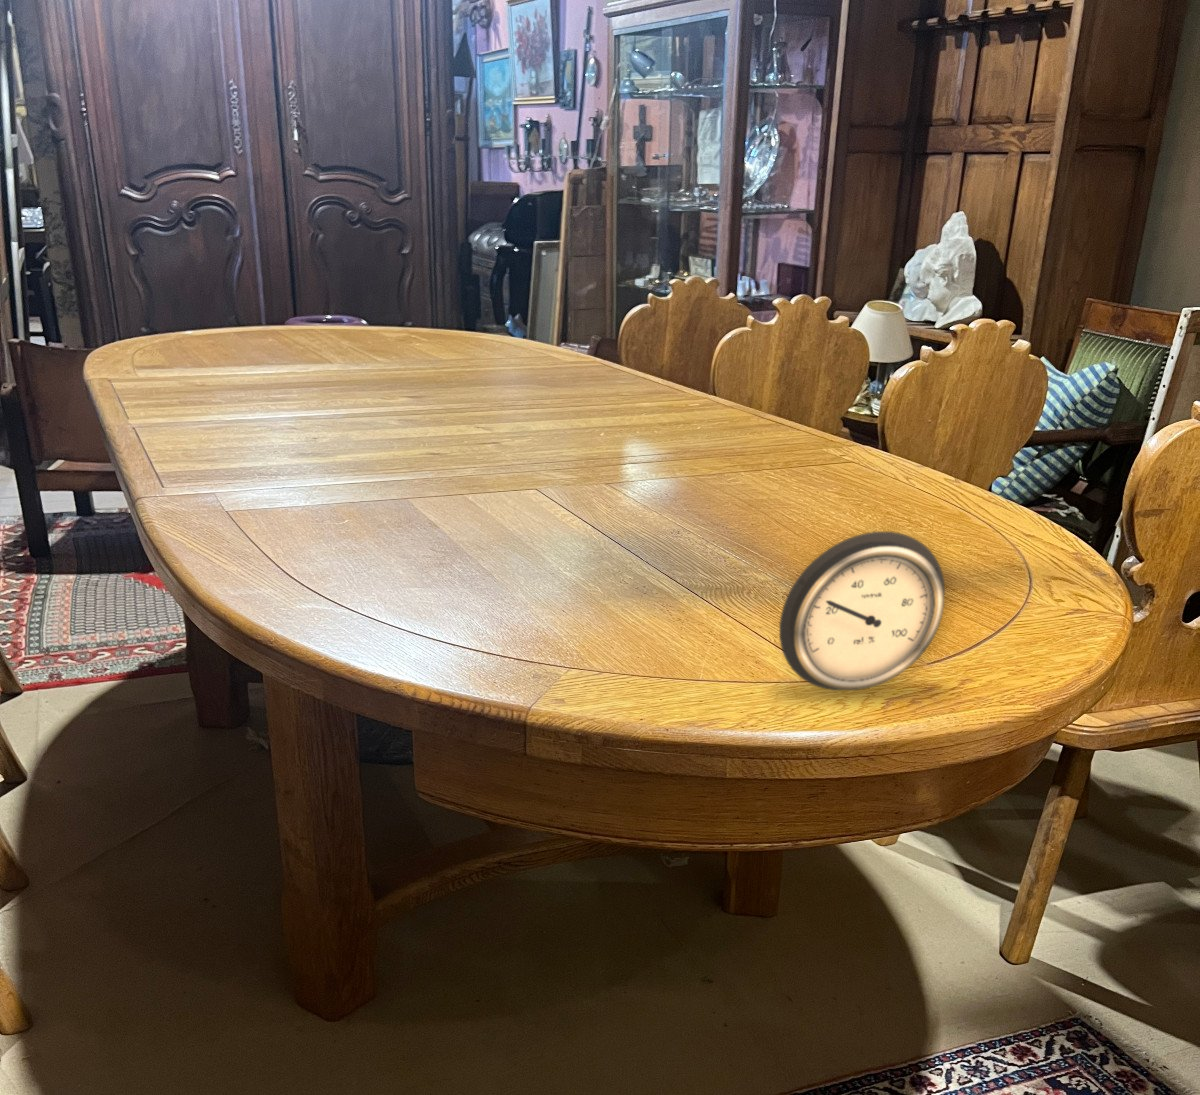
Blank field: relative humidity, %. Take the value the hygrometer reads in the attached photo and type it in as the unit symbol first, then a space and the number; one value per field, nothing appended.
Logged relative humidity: % 24
